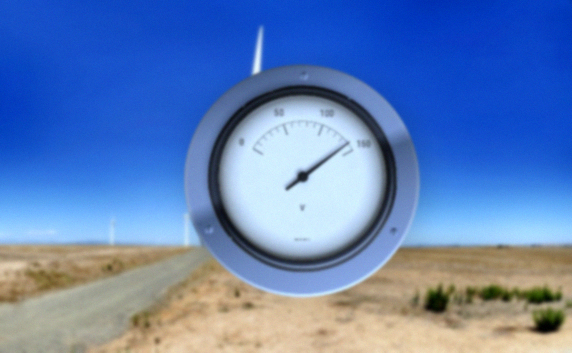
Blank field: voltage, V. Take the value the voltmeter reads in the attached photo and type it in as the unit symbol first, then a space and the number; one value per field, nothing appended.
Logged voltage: V 140
